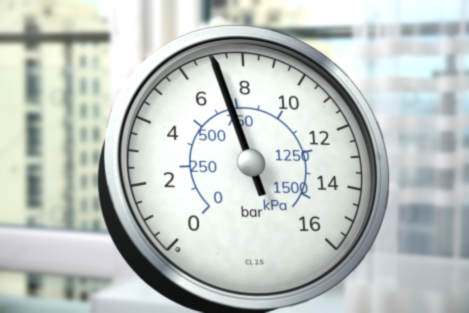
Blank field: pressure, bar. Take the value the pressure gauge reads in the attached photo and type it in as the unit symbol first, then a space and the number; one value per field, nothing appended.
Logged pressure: bar 7
